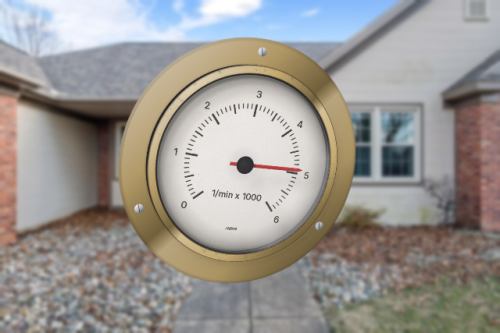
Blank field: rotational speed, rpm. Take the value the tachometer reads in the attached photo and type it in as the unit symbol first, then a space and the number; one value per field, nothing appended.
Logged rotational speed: rpm 4900
